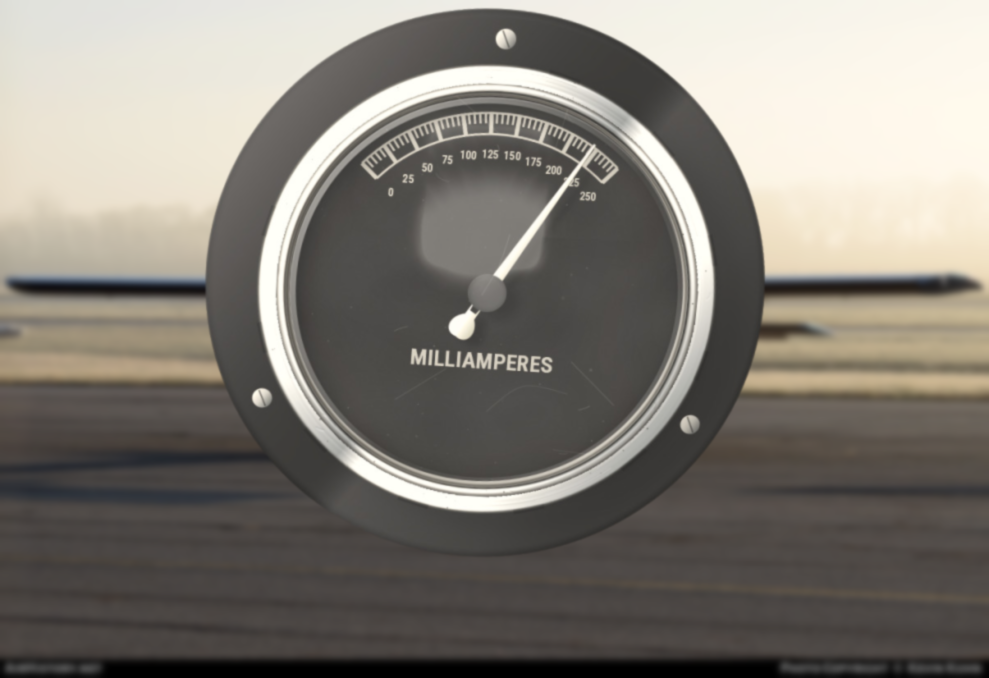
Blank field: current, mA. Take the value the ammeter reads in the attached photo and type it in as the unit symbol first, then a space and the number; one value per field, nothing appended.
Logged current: mA 220
